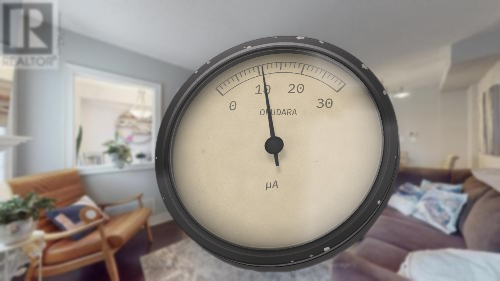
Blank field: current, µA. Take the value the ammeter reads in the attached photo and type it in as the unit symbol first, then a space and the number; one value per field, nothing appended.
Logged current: µA 11
